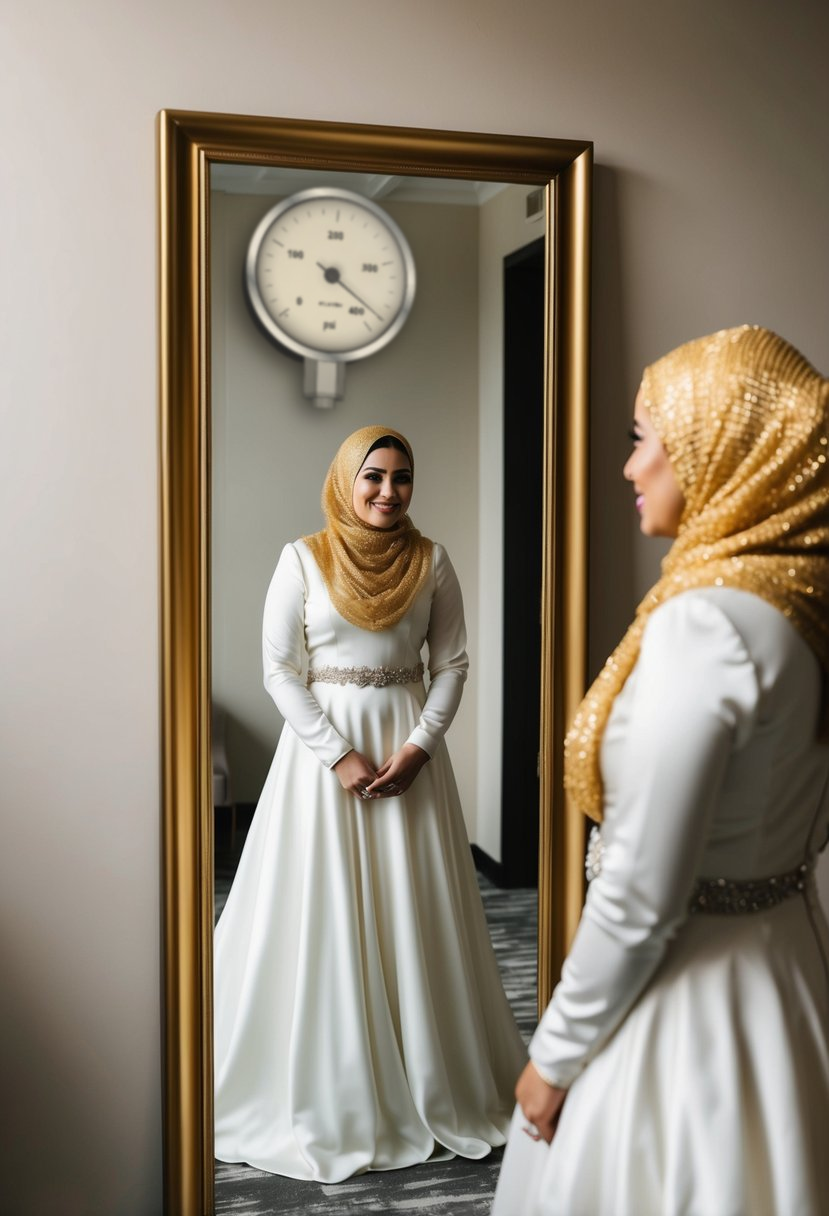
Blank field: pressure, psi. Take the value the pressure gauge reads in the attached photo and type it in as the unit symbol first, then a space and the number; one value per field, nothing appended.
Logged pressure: psi 380
